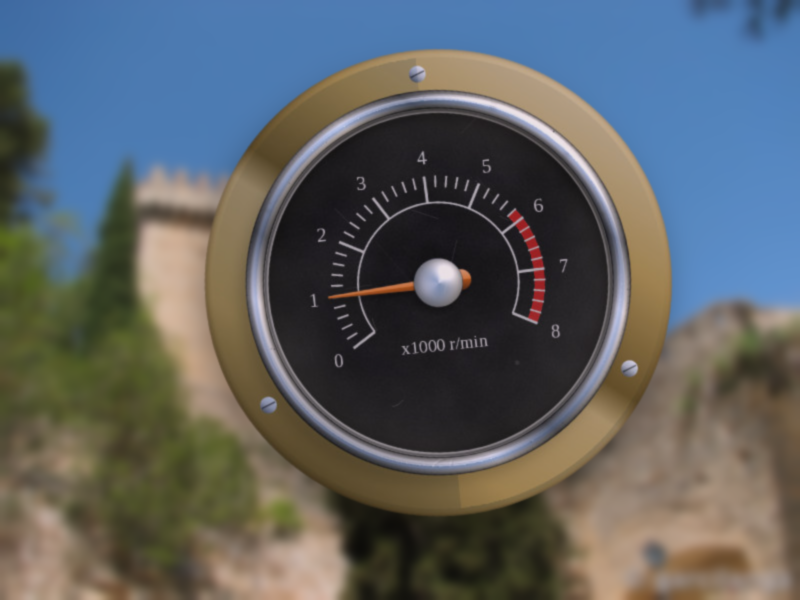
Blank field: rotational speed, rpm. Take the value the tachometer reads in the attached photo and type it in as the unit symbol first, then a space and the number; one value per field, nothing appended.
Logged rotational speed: rpm 1000
